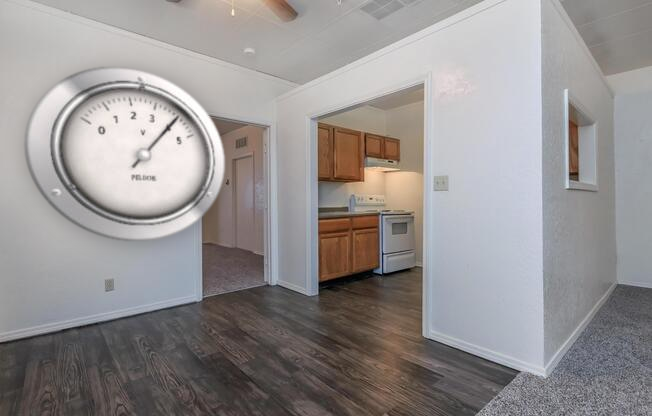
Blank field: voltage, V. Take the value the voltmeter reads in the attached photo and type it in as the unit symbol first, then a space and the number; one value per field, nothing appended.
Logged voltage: V 4
